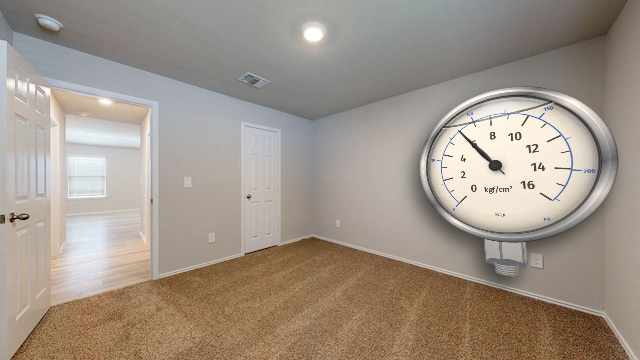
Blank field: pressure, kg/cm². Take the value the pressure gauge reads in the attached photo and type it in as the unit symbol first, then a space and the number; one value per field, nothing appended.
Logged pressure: kg/cm² 6
